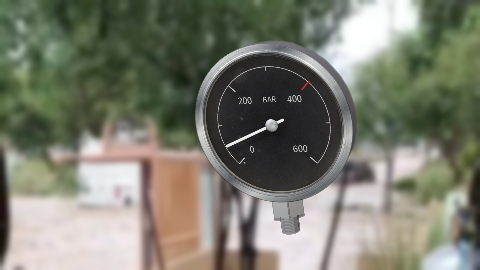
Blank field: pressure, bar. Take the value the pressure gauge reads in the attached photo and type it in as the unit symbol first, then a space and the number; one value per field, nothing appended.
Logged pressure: bar 50
